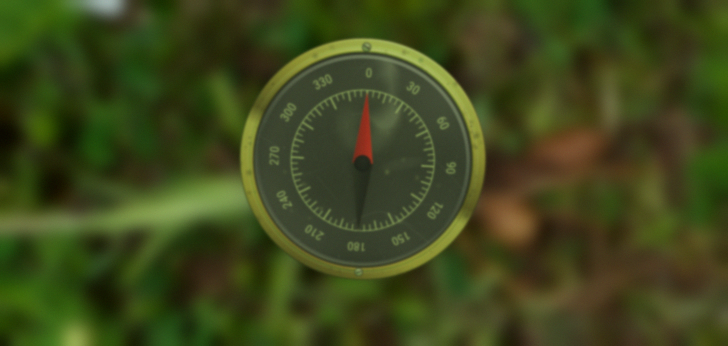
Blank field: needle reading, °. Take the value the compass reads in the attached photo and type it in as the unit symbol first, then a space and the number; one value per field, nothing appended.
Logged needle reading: ° 0
